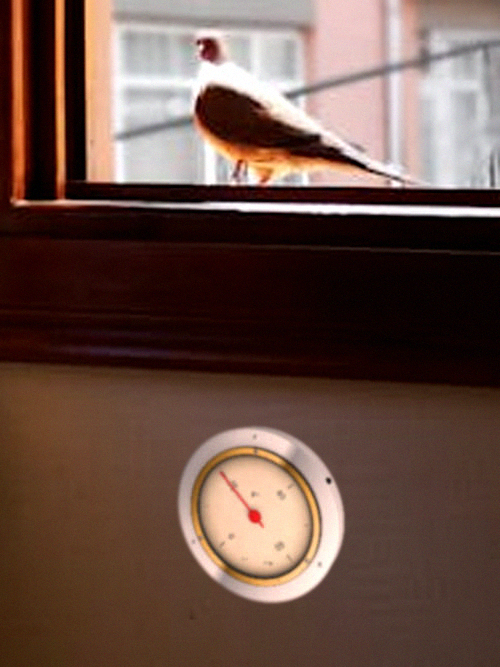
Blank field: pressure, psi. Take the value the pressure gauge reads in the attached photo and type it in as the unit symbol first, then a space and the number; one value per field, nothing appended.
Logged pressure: psi 20
